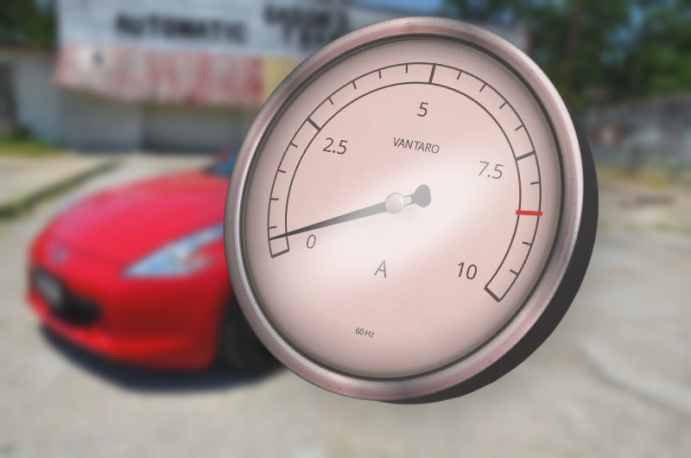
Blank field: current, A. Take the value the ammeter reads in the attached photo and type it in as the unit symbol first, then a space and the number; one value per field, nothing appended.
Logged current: A 0.25
